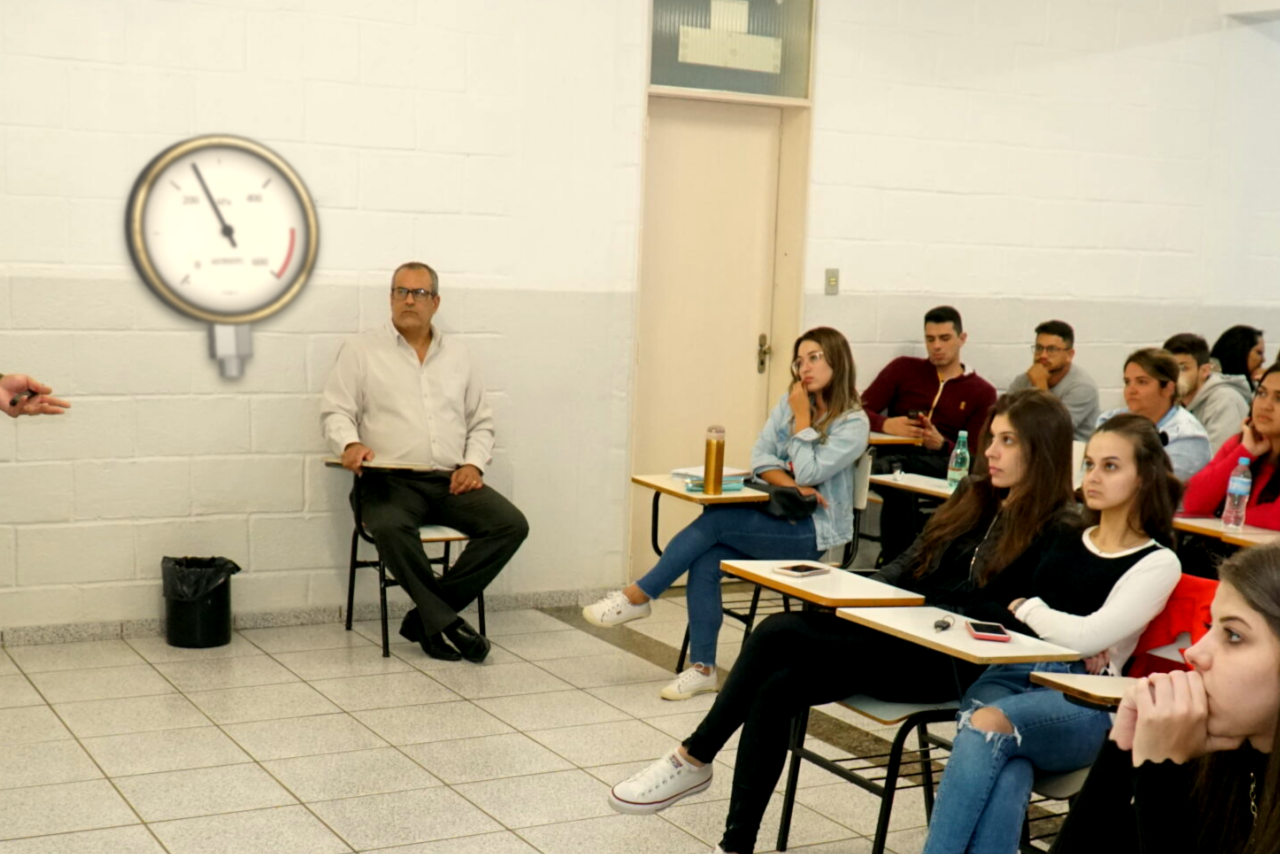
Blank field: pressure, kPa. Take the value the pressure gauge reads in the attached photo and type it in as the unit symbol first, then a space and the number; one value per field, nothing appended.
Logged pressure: kPa 250
